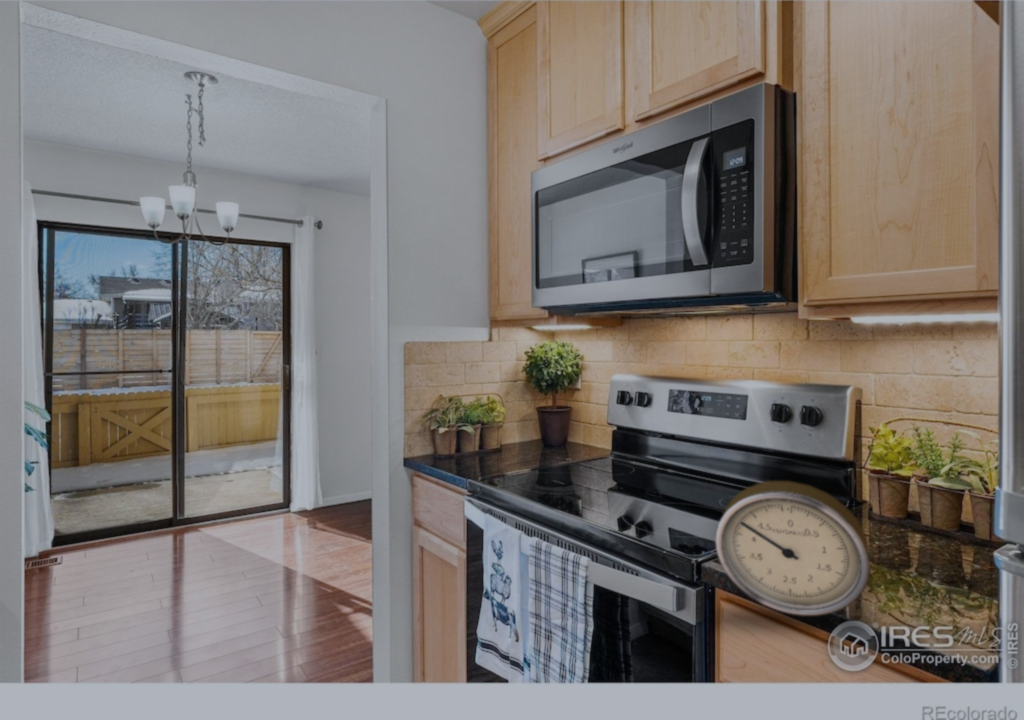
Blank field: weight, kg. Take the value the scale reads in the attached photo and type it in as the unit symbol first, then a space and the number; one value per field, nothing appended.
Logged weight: kg 4.25
